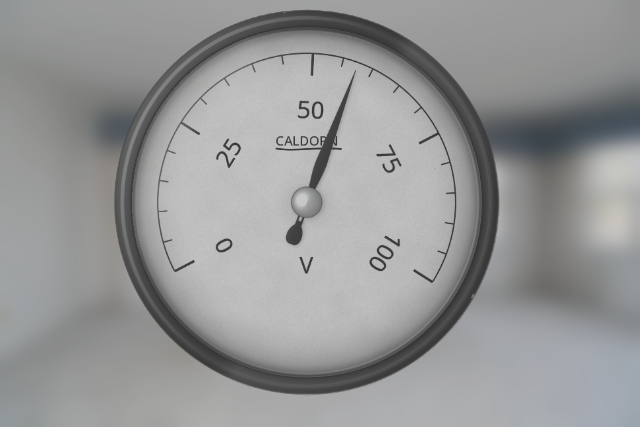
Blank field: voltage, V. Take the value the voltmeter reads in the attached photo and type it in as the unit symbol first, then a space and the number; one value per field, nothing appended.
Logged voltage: V 57.5
